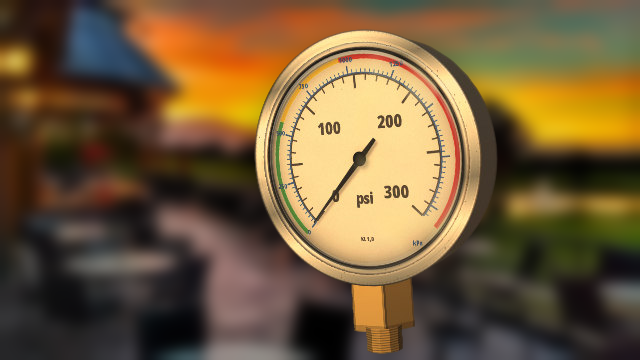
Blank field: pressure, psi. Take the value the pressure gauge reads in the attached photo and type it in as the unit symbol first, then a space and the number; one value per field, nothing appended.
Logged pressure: psi 0
